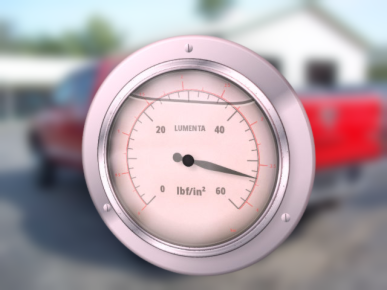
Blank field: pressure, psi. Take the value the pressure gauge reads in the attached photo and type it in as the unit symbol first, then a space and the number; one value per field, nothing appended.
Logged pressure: psi 53
